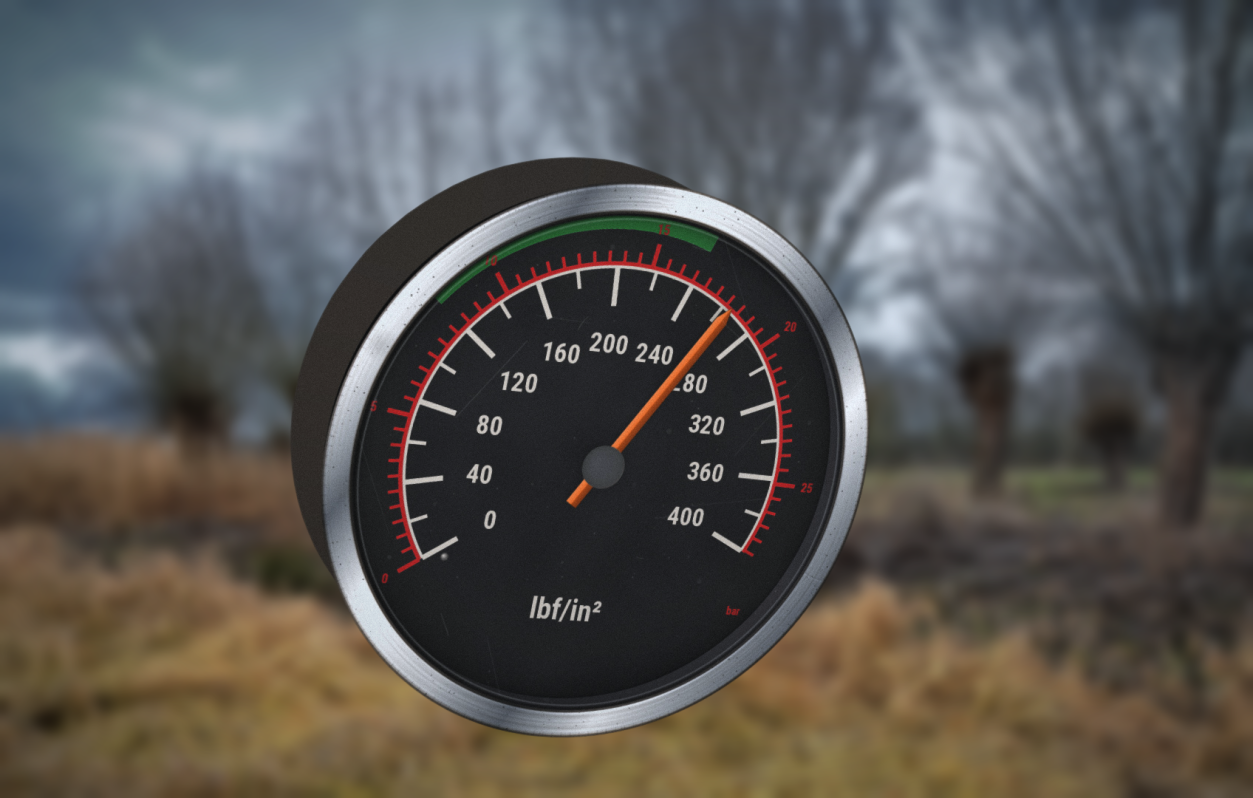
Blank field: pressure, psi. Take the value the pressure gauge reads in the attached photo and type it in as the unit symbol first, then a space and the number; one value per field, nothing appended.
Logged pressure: psi 260
